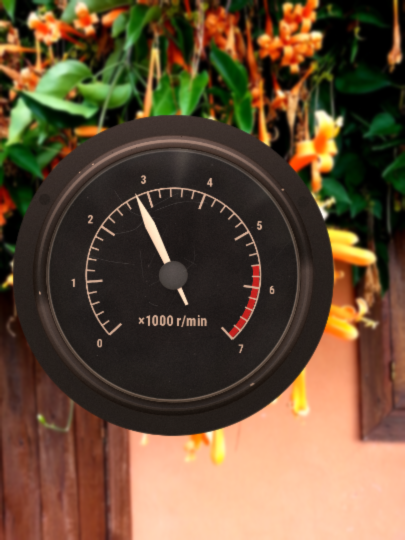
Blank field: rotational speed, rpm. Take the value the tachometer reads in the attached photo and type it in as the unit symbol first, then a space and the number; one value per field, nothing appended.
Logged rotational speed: rpm 2800
